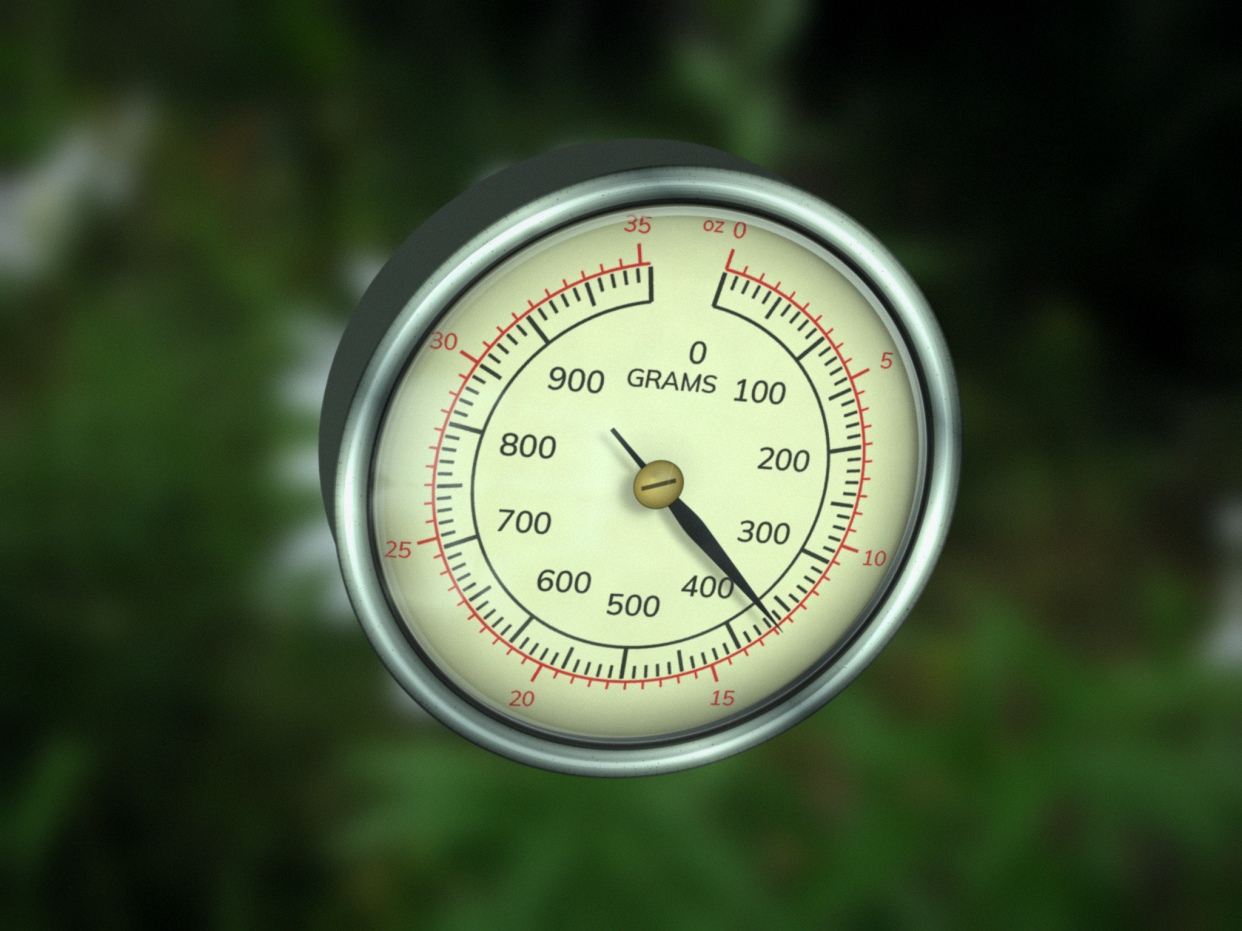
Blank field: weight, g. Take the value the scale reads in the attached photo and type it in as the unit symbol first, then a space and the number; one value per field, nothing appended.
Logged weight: g 365
